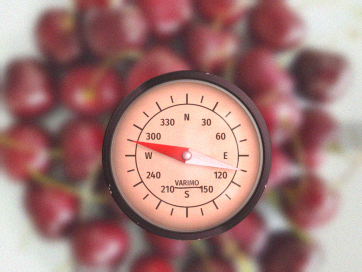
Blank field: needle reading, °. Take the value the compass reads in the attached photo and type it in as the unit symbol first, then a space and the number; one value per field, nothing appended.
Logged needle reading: ° 285
